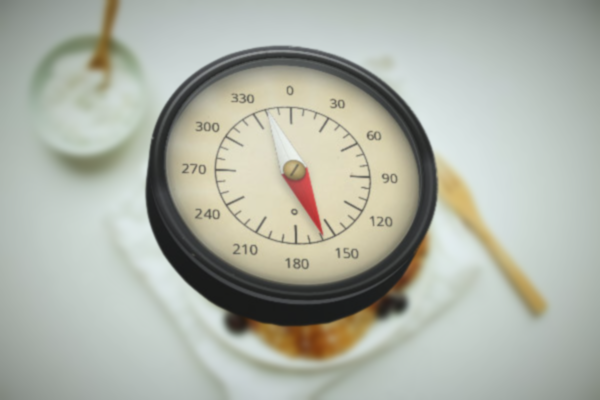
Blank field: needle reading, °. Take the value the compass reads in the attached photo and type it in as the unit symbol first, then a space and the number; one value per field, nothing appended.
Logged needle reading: ° 160
